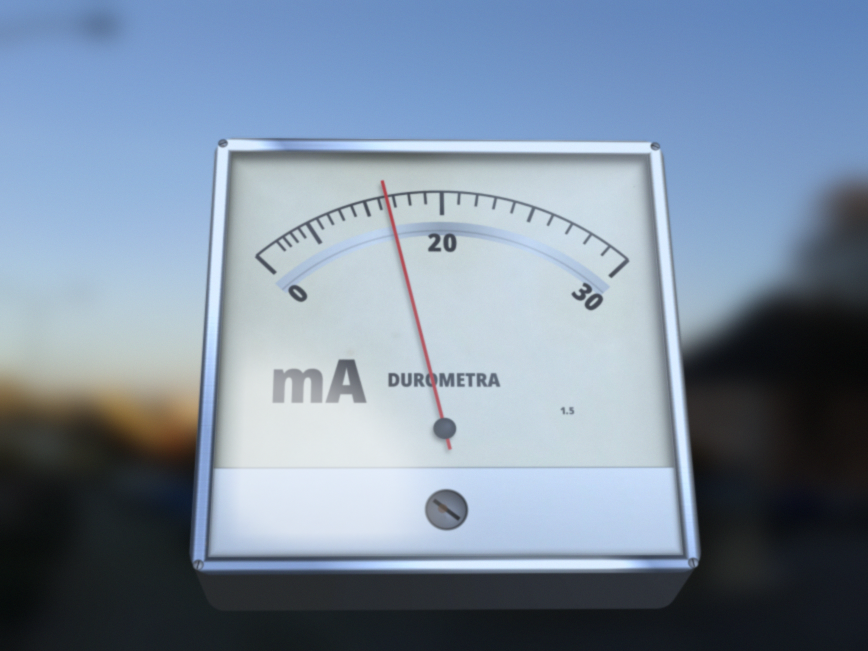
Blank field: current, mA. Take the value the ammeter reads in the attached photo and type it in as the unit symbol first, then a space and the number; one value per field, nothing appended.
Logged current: mA 16.5
